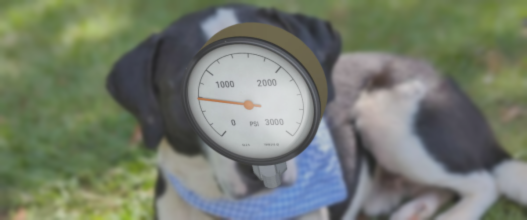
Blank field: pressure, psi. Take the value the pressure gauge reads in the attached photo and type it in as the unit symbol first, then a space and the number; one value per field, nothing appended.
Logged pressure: psi 600
